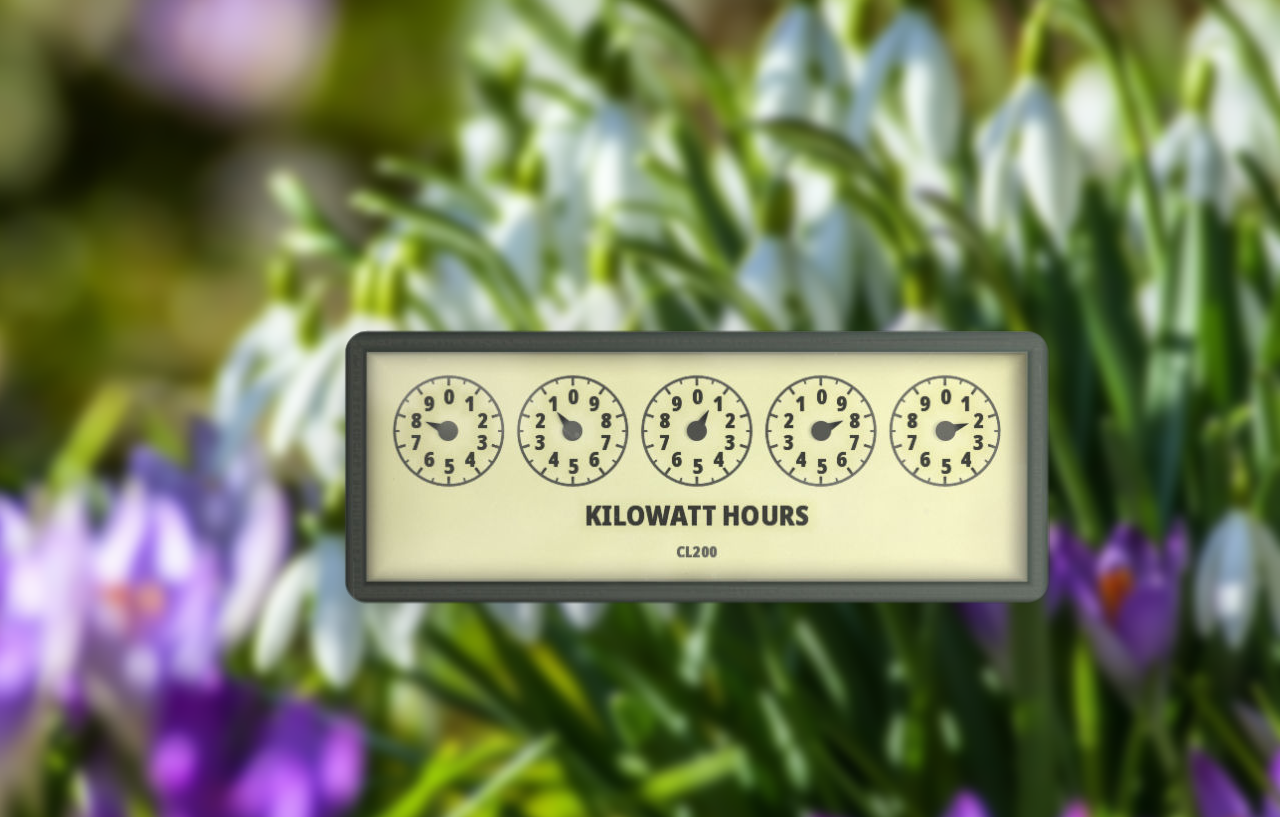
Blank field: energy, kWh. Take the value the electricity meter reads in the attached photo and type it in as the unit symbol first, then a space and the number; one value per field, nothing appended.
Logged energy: kWh 81082
